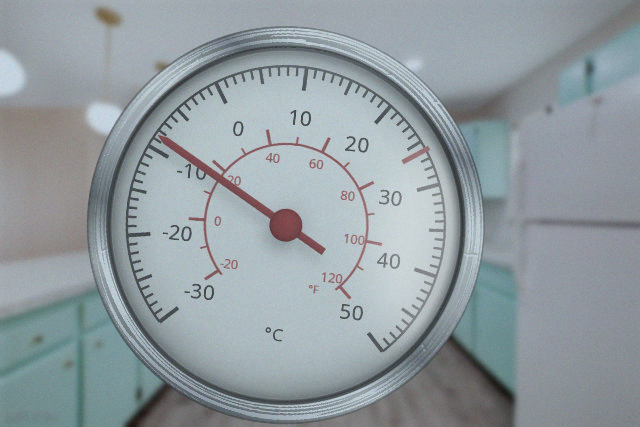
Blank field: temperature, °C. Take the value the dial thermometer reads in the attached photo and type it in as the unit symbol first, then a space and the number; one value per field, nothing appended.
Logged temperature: °C -8.5
